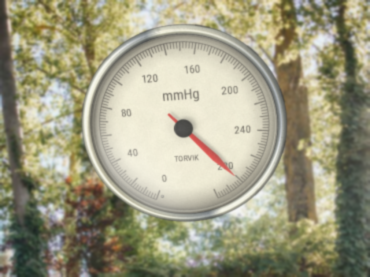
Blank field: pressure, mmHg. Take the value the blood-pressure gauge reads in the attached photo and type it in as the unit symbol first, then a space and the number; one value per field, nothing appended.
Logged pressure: mmHg 280
